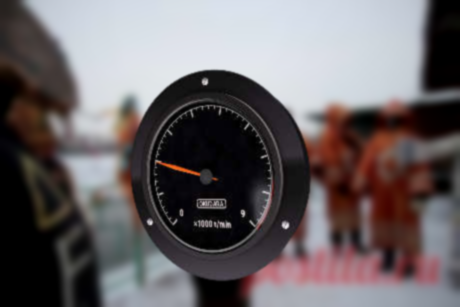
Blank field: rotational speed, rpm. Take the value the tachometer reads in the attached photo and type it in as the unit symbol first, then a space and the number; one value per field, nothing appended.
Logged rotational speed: rpm 2000
